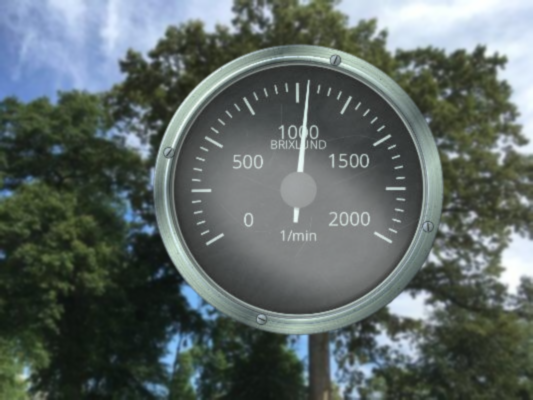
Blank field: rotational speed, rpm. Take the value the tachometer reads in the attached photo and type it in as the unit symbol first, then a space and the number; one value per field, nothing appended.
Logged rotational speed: rpm 1050
